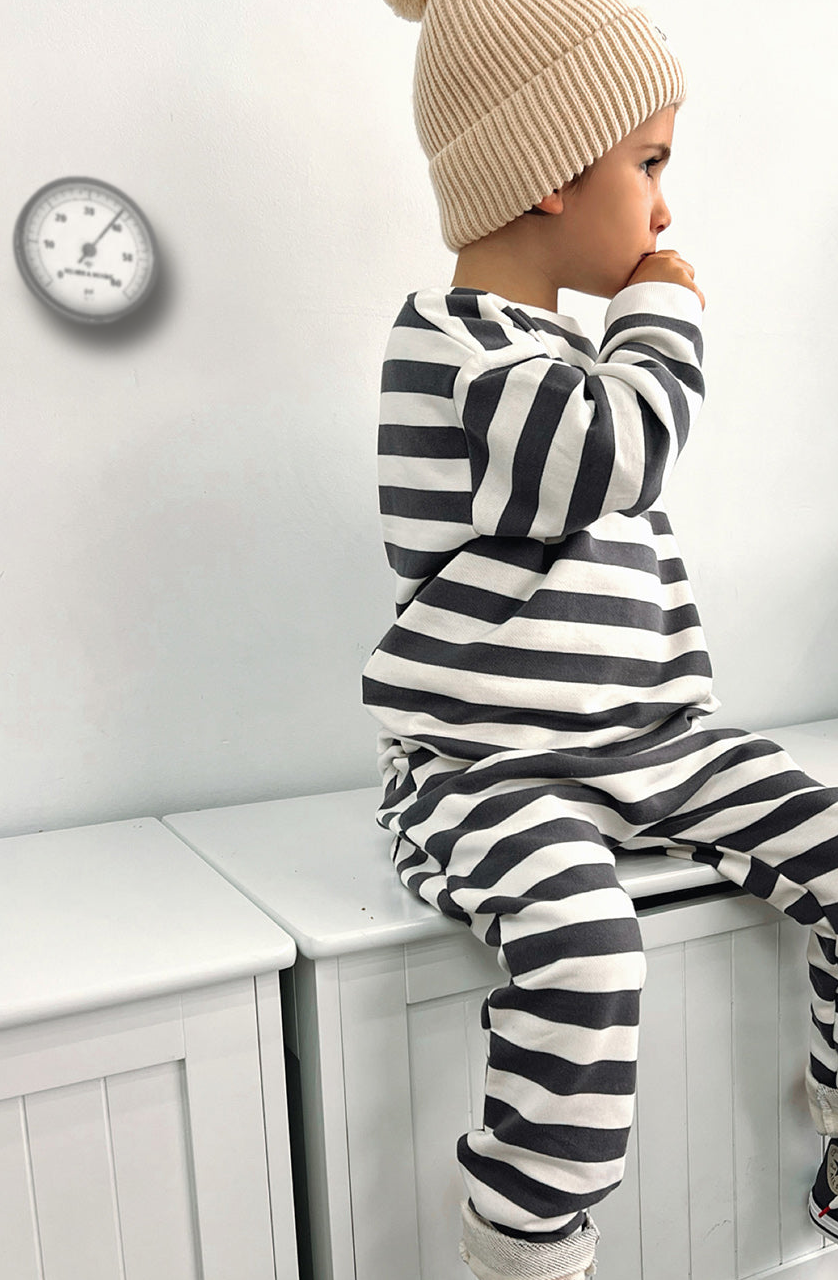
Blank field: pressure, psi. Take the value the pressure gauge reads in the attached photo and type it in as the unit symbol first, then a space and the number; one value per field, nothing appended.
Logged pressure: psi 38
